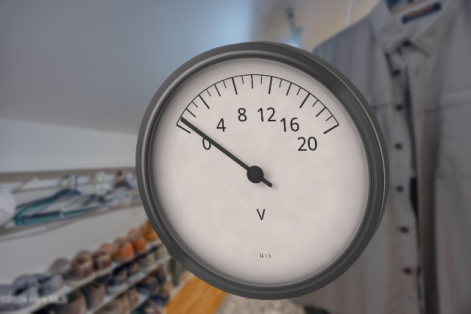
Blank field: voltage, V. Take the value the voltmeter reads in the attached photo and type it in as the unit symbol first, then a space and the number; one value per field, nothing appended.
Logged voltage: V 1
